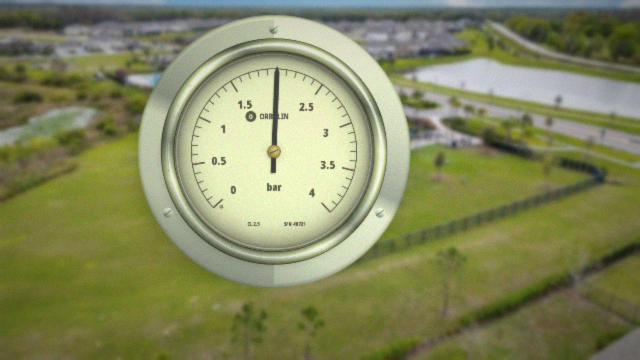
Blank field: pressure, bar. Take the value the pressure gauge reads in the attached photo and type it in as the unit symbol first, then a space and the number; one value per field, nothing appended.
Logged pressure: bar 2
